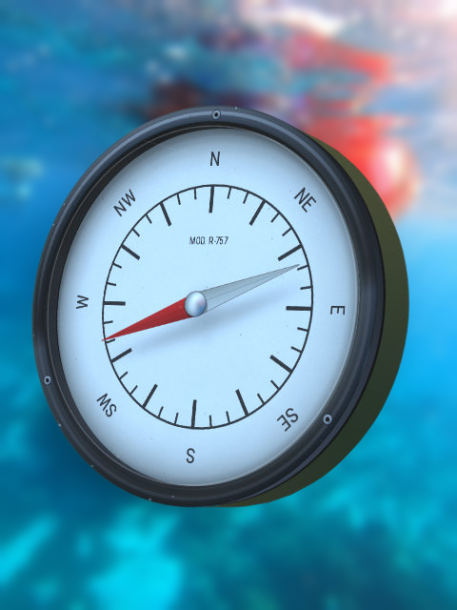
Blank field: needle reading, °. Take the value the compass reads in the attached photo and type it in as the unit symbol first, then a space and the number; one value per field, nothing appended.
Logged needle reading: ° 250
